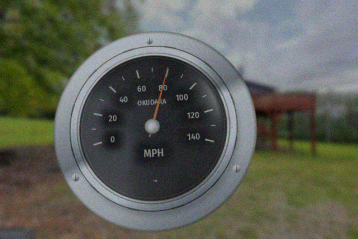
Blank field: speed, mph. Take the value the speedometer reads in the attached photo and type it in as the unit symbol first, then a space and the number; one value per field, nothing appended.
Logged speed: mph 80
